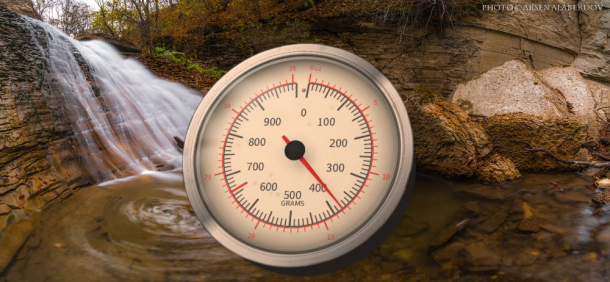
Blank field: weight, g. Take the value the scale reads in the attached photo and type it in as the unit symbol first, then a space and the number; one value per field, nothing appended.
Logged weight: g 380
